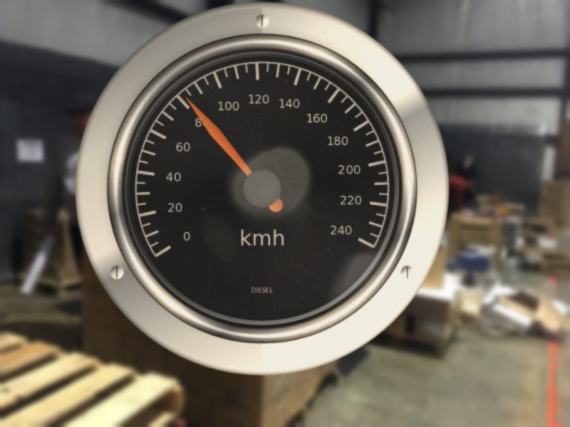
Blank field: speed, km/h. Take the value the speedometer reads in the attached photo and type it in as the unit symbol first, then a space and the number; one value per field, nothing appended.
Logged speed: km/h 82.5
